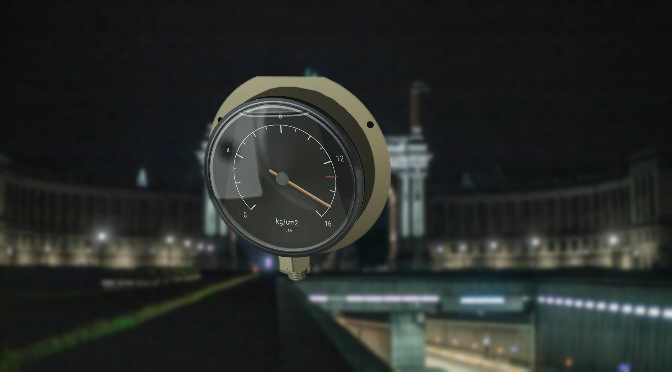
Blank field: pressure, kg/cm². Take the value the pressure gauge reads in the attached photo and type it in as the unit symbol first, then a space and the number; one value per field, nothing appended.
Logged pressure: kg/cm² 15
